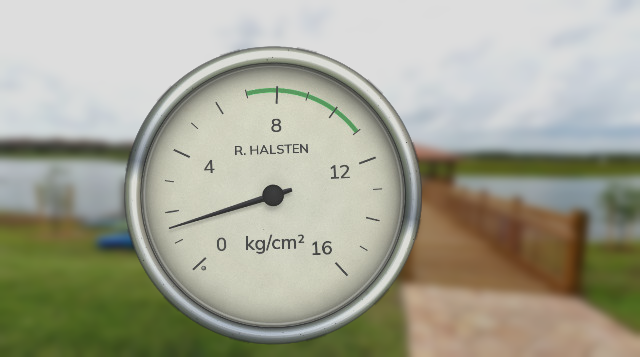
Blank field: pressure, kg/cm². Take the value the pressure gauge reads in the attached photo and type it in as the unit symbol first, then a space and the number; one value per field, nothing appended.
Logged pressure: kg/cm² 1.5
